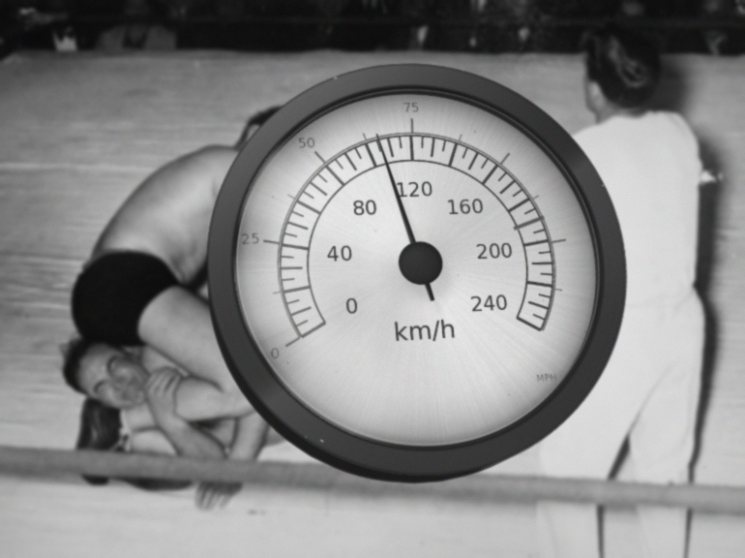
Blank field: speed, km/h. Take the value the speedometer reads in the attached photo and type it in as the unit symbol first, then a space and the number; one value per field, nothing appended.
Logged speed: km/h 105
